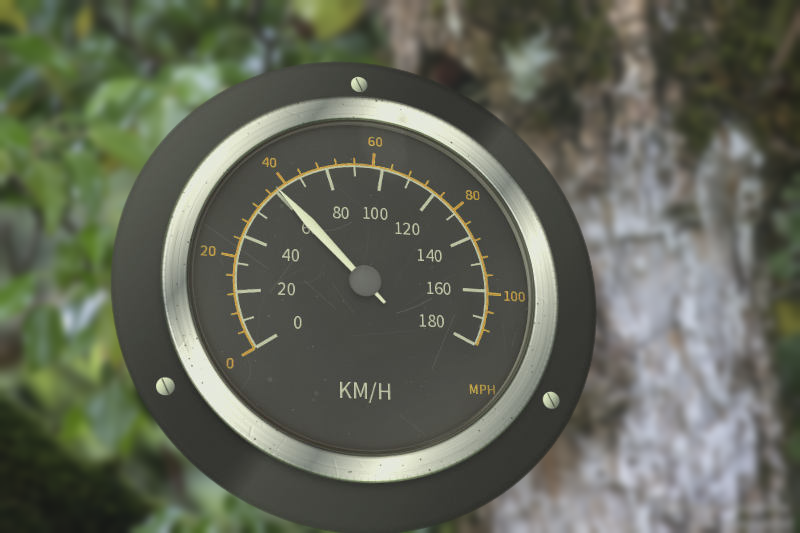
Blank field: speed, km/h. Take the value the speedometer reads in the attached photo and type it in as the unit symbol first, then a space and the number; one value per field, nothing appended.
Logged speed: km/h 60
